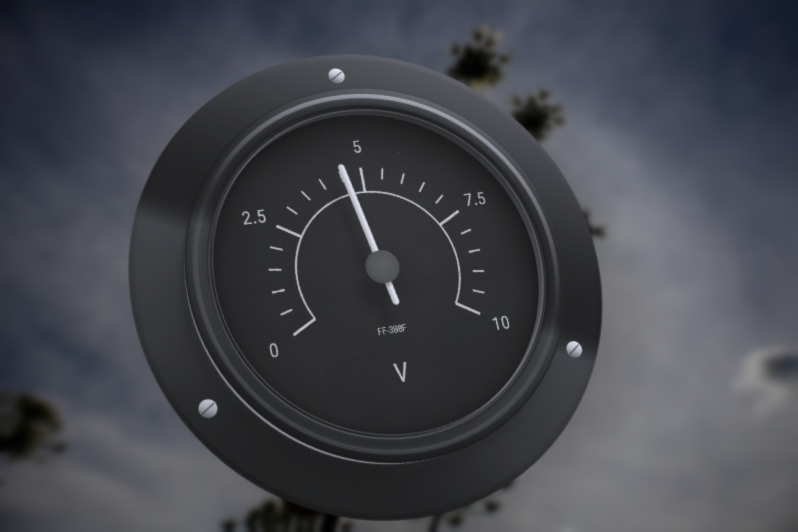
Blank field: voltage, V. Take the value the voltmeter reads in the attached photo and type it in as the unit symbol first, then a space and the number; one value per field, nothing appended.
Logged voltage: V 4.5
